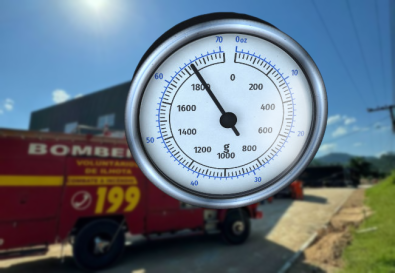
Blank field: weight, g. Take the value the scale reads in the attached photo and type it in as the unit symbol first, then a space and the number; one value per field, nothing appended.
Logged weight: g 1840
